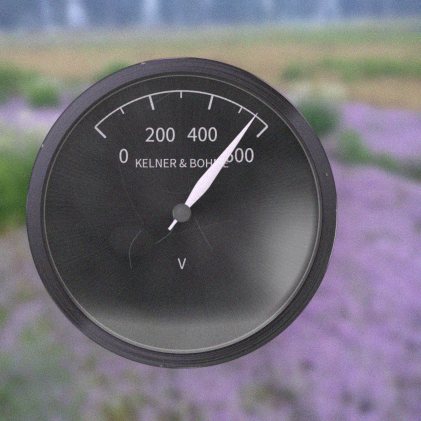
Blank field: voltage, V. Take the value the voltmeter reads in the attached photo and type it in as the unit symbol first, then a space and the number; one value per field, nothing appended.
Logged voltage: V 550
